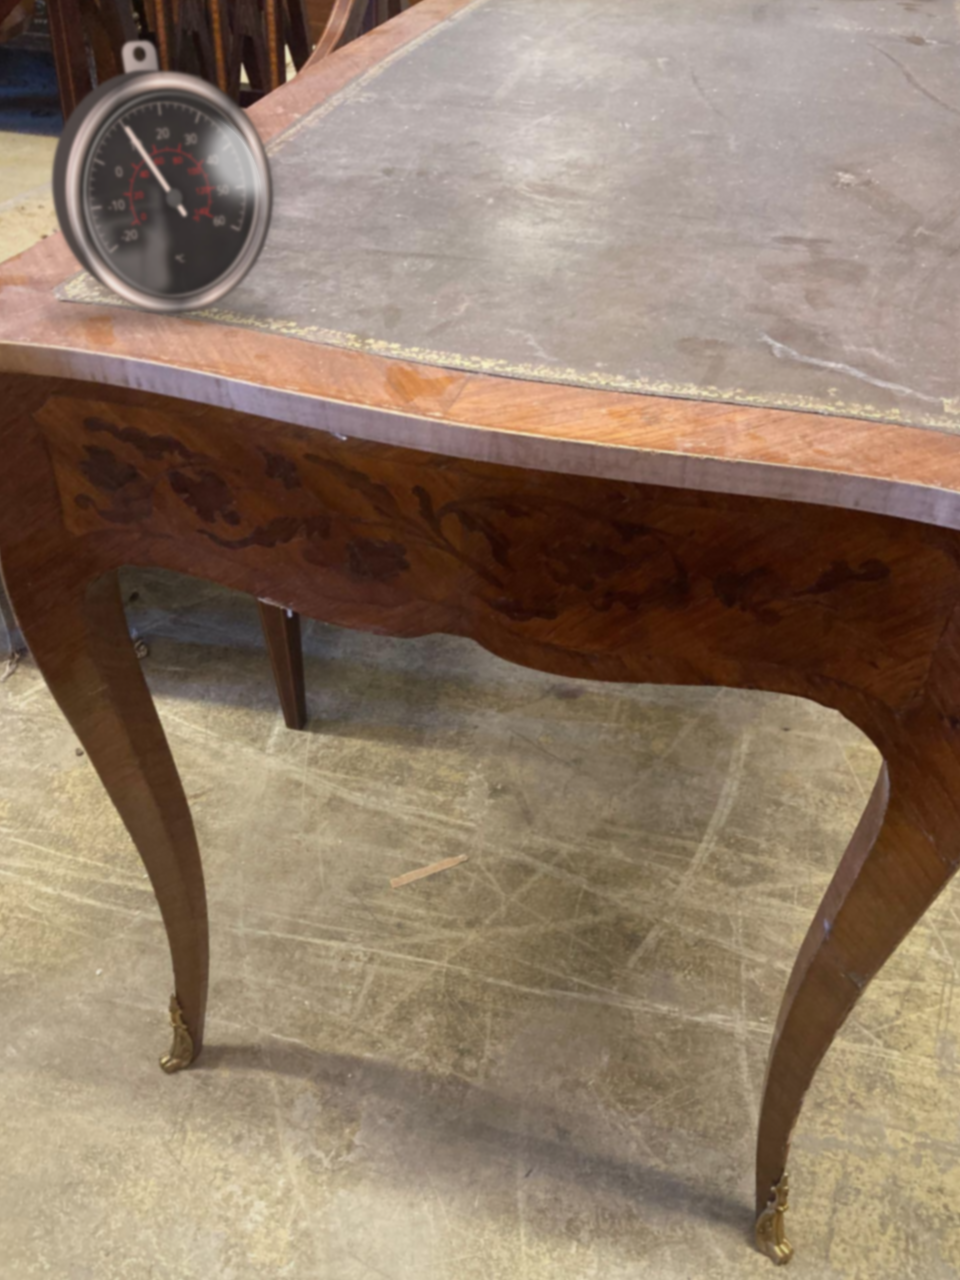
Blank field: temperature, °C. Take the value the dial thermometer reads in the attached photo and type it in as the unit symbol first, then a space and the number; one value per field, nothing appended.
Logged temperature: °C 10
